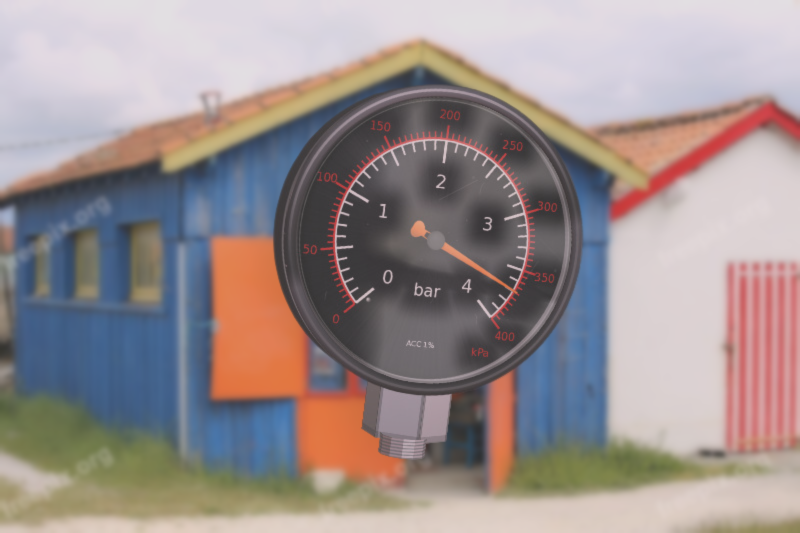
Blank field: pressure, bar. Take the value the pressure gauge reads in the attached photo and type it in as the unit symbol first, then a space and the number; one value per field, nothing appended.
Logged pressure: bar 3.7
